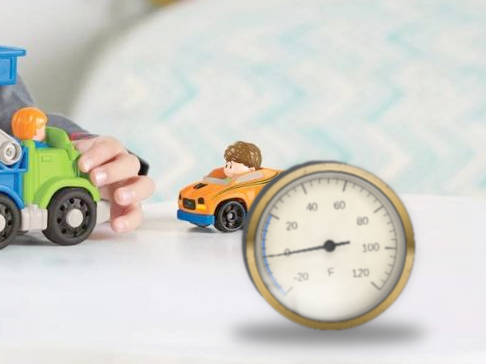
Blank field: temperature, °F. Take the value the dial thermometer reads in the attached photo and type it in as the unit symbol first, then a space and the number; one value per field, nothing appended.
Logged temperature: °F 0
